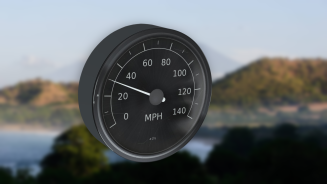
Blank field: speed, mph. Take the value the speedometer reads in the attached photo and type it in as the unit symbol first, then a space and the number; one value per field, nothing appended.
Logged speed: mph 30
